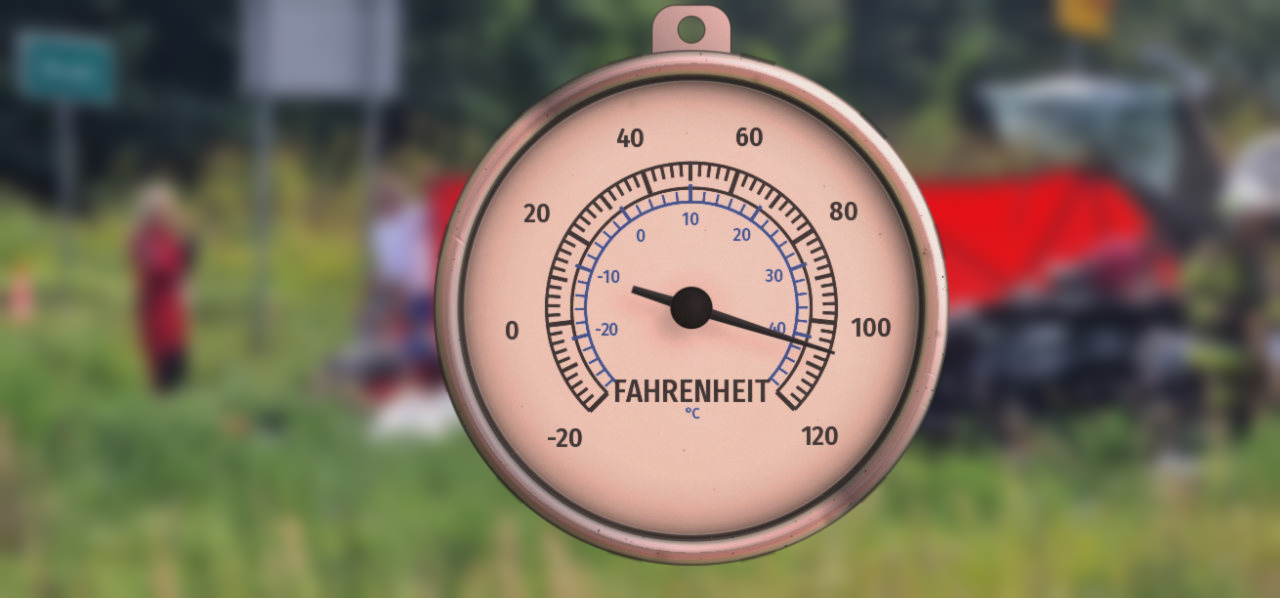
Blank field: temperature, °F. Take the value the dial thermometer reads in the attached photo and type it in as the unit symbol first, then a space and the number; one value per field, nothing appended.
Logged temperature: °F 106
